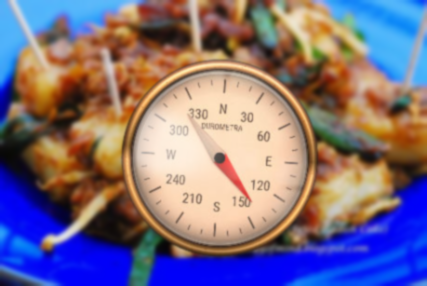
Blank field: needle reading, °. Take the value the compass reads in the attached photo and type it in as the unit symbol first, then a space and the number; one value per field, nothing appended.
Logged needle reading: ° 140
